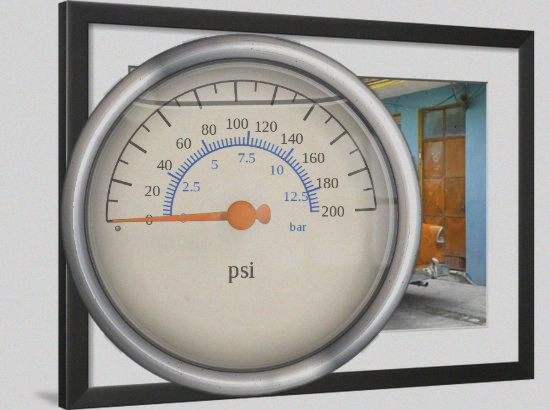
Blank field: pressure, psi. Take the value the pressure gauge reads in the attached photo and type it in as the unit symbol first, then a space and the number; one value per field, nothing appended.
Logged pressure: psi 0
